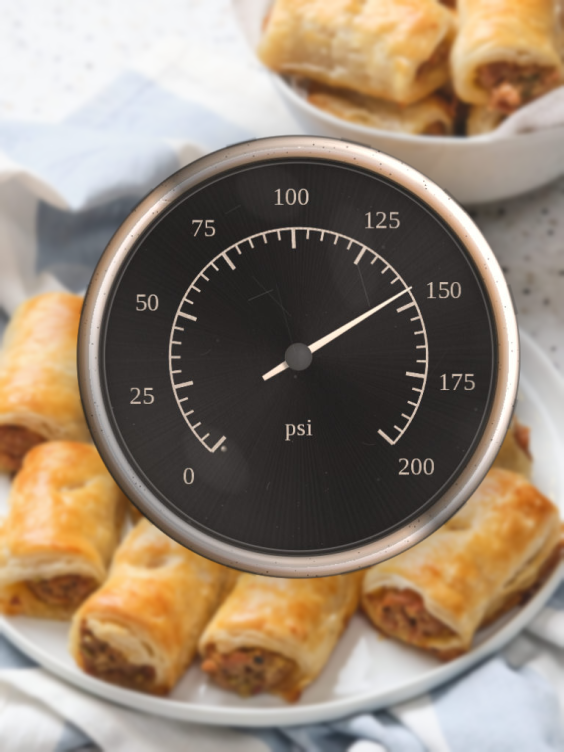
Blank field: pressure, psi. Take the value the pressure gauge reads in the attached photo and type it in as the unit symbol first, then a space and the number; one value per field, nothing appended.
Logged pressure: psi 145
